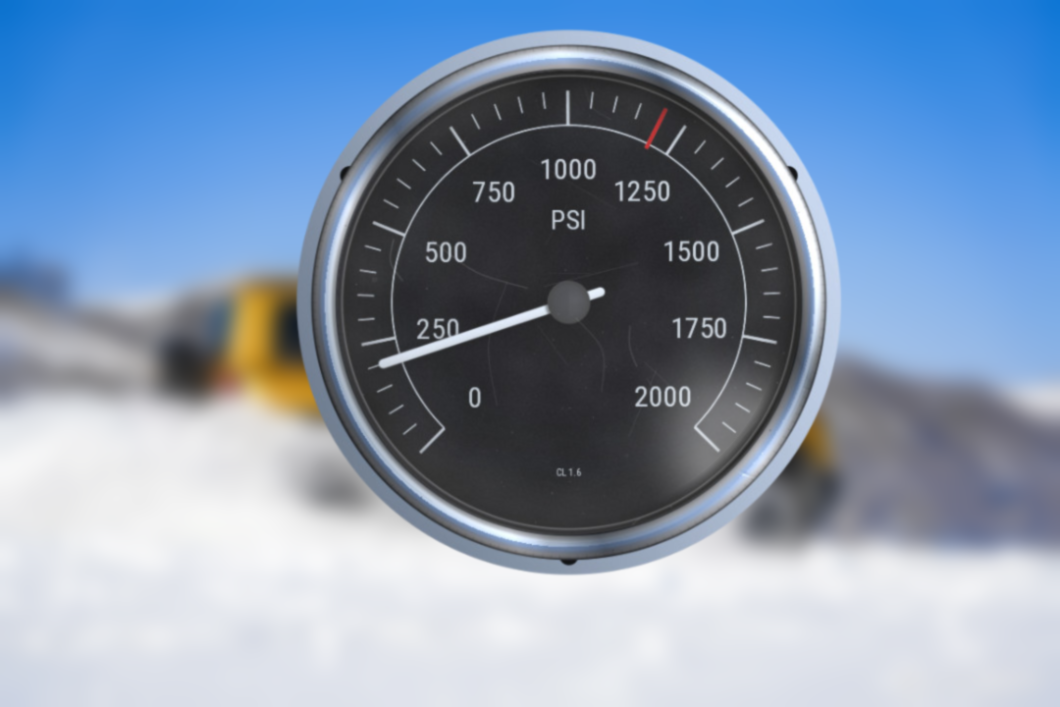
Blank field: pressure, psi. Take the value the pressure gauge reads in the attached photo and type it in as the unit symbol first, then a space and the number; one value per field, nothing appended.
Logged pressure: psi 200
